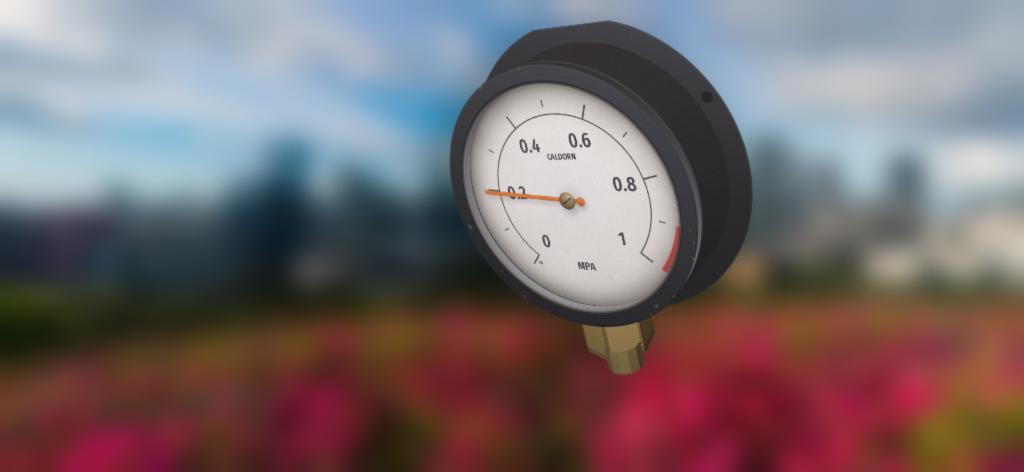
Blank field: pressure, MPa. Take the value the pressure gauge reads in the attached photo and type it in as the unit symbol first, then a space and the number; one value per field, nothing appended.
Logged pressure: MPa 0.2
